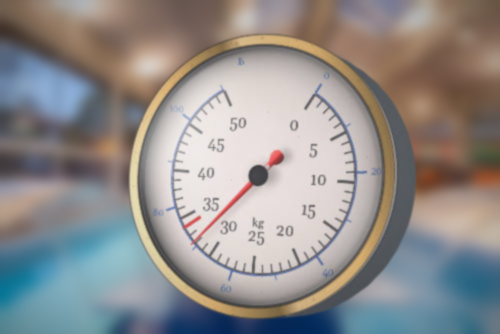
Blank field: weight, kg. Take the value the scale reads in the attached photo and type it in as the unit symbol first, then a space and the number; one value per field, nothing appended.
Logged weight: kg 32
